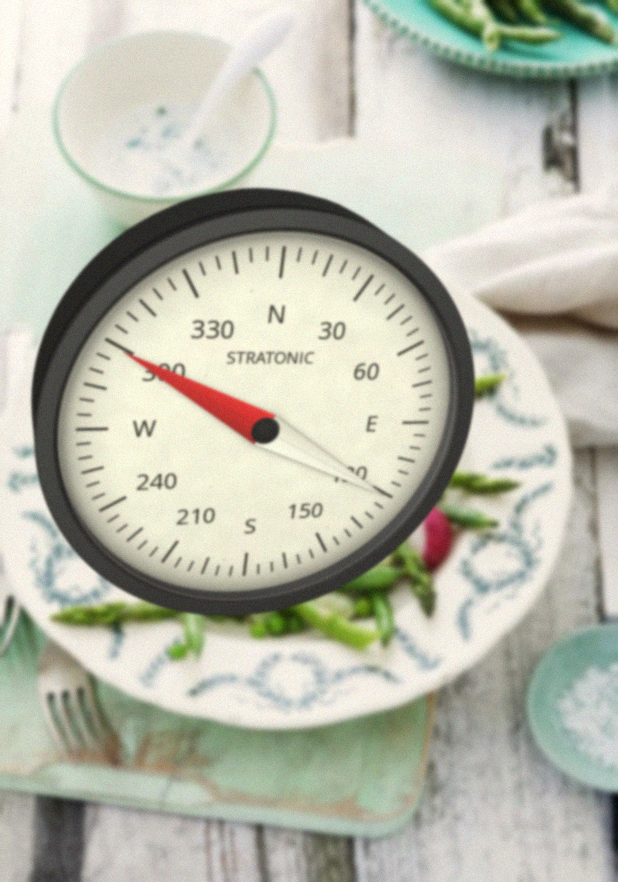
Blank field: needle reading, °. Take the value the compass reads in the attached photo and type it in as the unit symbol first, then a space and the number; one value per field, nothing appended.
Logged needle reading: ° 300
